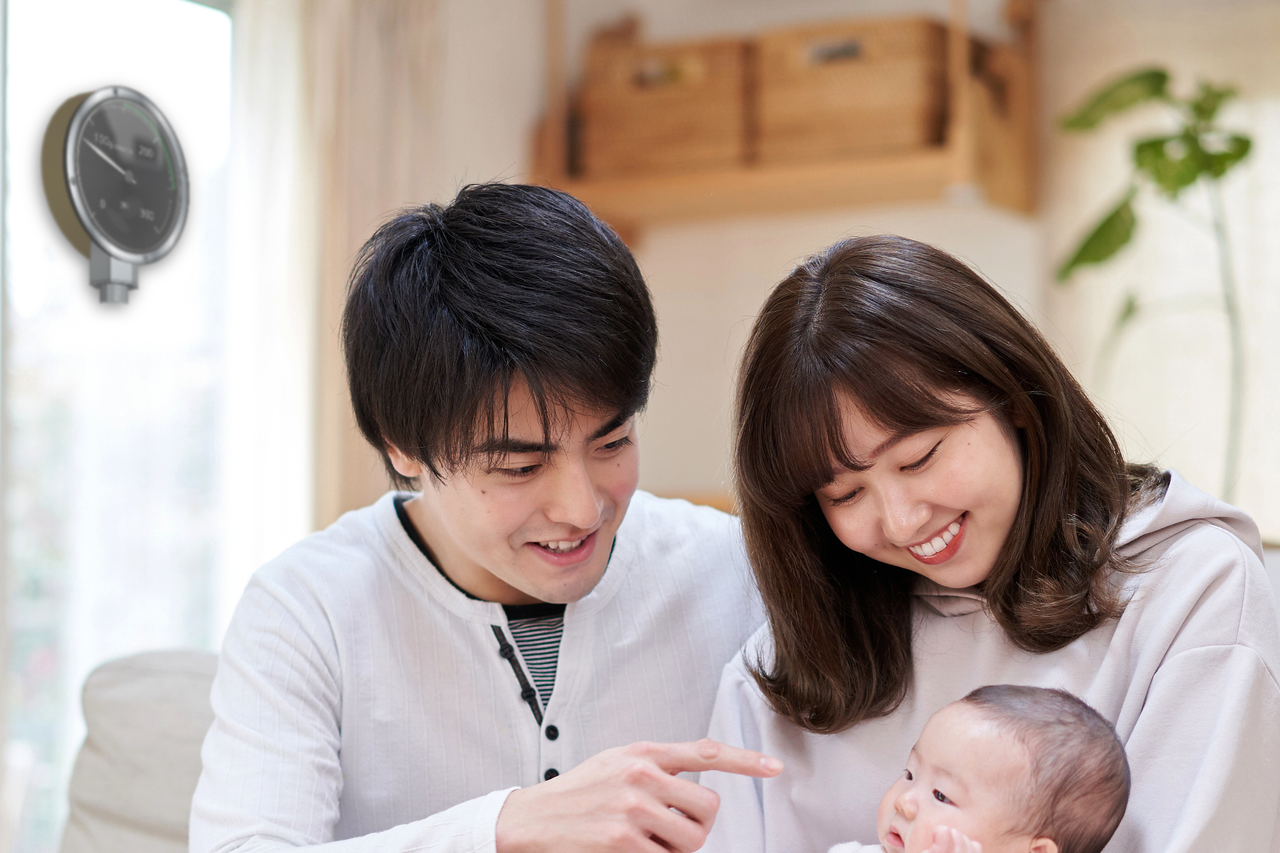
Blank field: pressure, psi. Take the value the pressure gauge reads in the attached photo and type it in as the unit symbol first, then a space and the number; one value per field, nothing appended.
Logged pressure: psi 75
